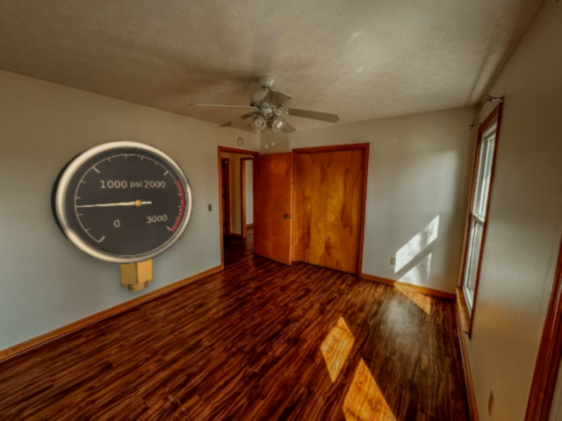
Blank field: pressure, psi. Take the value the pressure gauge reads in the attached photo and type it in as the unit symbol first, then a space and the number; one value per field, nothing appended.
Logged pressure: psi 500
